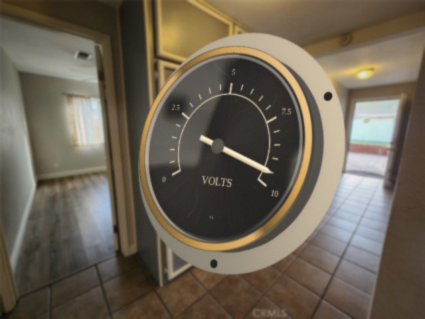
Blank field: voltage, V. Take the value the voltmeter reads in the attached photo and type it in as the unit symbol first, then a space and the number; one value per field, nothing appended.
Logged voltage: V 9.5
